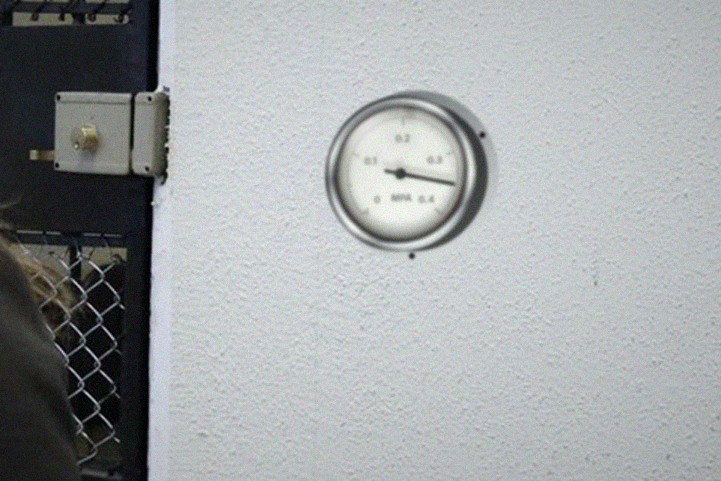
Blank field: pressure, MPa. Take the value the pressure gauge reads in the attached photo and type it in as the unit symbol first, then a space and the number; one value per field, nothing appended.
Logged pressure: MPa 0.35
